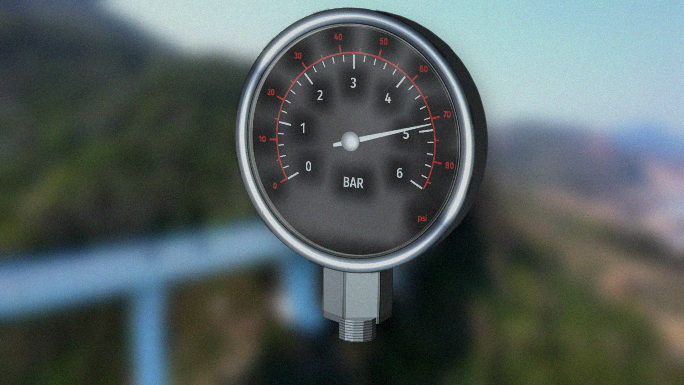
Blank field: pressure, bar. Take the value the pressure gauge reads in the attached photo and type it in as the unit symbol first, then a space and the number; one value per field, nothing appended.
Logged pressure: bar 4.9
